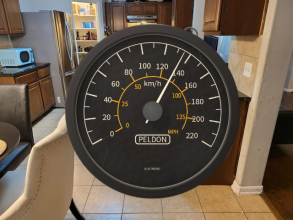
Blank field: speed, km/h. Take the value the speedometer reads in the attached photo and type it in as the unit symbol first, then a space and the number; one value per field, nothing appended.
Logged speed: km/h 135
